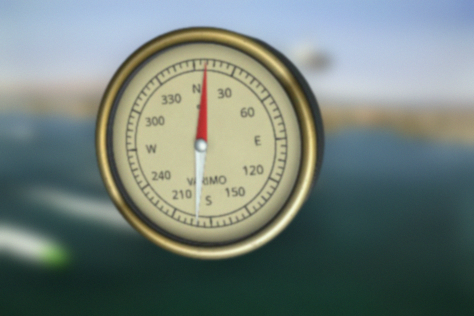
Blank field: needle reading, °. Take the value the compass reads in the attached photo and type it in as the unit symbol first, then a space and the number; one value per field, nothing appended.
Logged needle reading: ° 10
